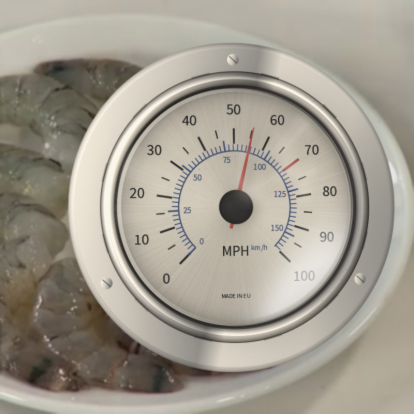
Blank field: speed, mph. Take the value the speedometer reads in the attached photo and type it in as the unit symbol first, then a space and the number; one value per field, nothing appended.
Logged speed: mph 55
